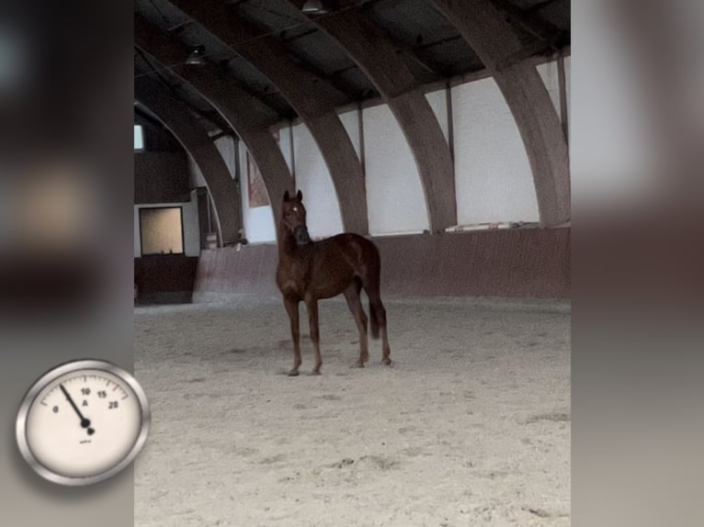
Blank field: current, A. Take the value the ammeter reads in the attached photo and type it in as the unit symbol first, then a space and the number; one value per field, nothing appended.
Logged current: A 5
